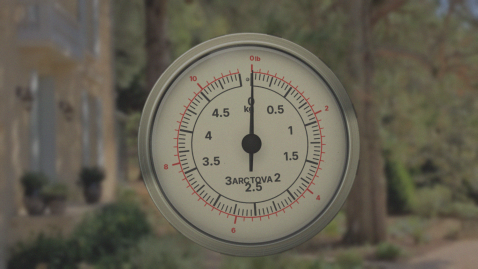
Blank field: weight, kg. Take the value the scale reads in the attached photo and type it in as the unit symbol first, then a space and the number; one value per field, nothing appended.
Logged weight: kg 0
